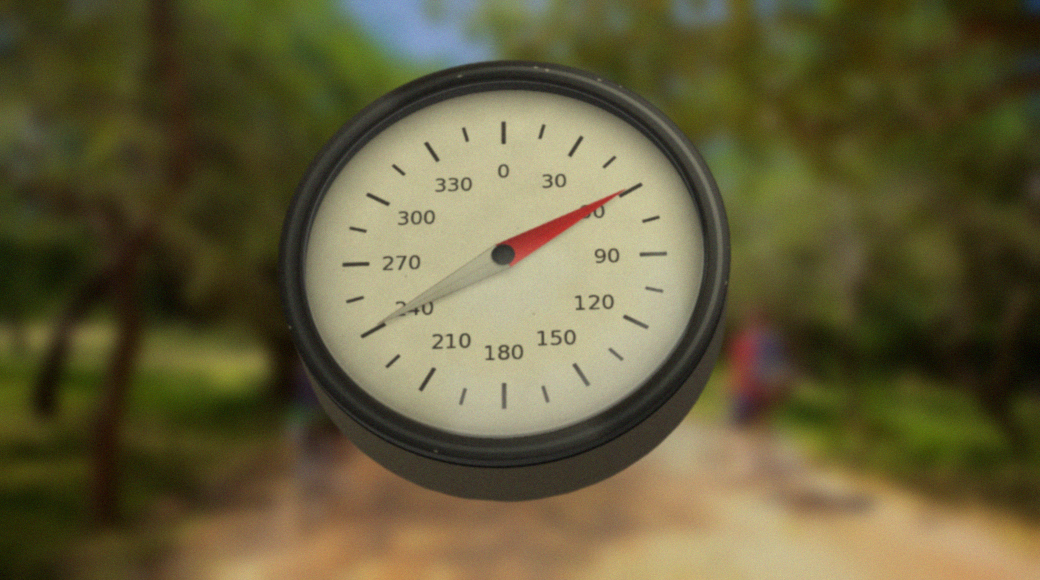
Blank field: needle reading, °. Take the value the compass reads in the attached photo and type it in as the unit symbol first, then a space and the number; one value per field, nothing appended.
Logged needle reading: ° 60
